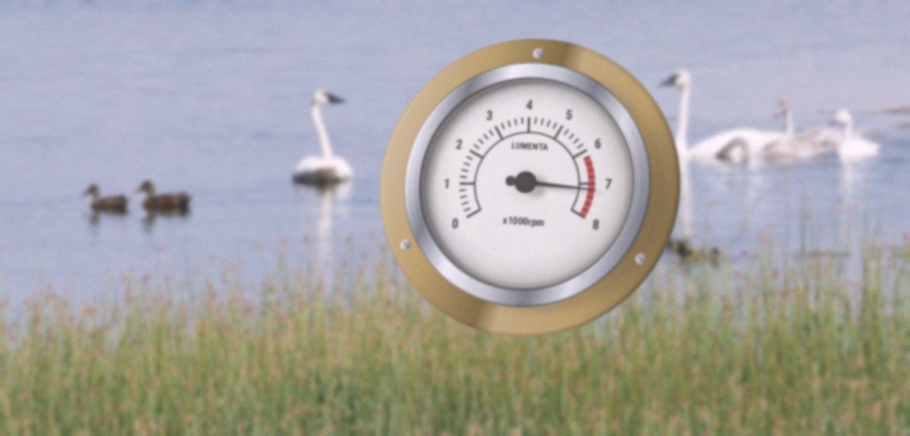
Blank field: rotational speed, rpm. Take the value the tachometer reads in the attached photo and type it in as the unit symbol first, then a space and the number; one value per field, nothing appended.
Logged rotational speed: rpm 7200
